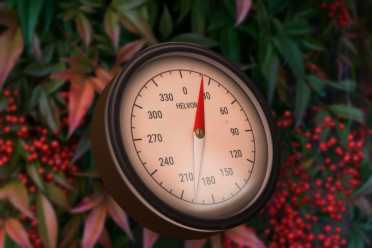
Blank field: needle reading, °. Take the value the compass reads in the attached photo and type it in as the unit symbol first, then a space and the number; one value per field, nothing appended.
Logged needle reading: ° 20
